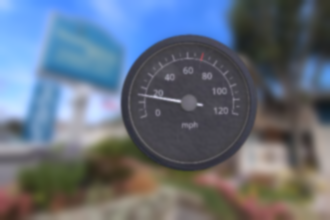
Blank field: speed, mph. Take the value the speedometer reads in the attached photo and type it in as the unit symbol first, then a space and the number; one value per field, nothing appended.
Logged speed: mph 15
